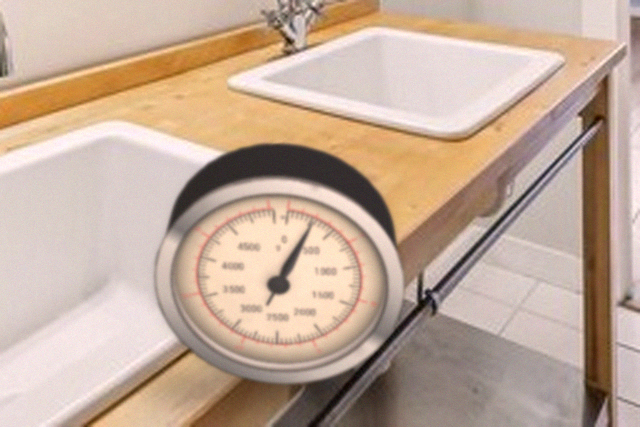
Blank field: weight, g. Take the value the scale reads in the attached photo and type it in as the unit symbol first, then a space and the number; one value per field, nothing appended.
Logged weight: g 250
